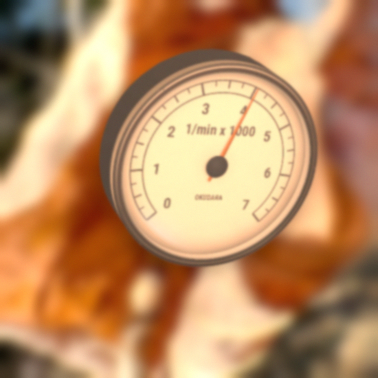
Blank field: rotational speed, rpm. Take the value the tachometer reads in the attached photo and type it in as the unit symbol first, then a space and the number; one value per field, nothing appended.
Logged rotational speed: rpm 4000
